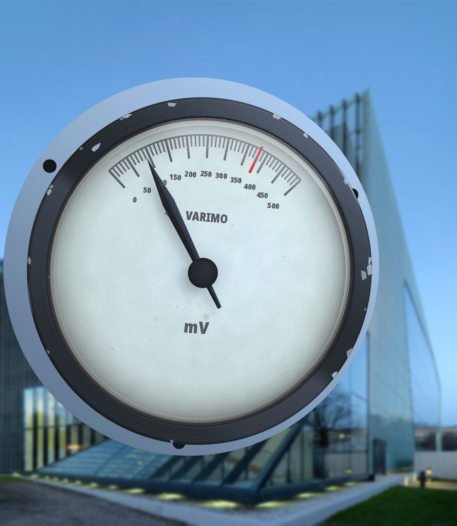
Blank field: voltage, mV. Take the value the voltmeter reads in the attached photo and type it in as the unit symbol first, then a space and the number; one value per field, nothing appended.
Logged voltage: mV 90
